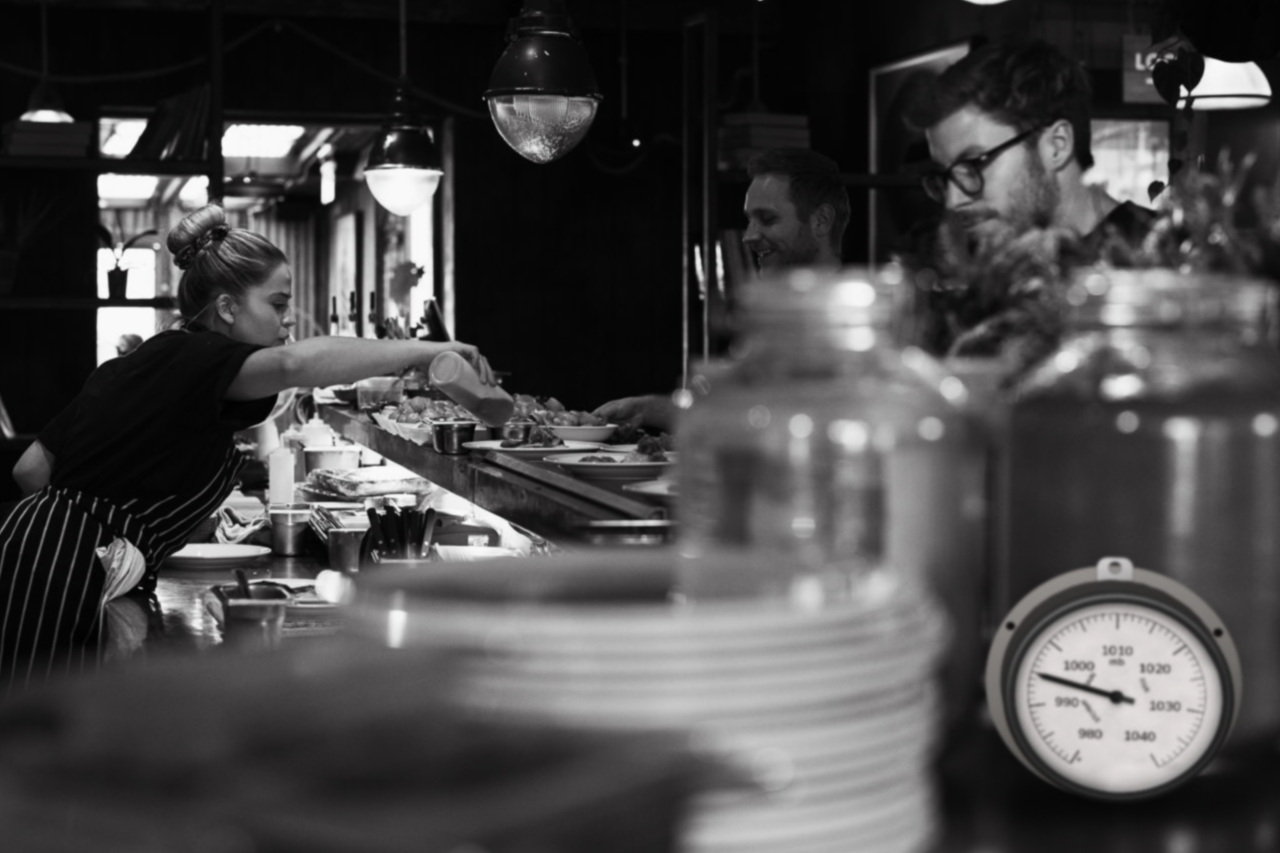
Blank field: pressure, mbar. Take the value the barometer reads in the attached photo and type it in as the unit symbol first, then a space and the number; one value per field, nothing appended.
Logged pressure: mbar 995
